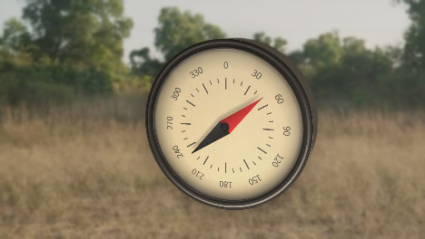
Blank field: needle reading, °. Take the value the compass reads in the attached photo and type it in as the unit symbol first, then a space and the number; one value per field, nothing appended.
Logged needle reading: ° 50
